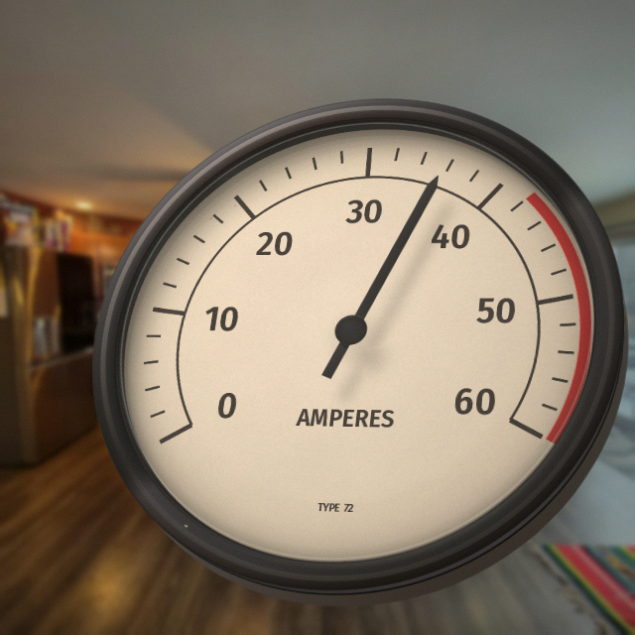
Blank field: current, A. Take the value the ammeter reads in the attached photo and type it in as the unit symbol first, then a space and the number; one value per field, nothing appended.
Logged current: A 36
